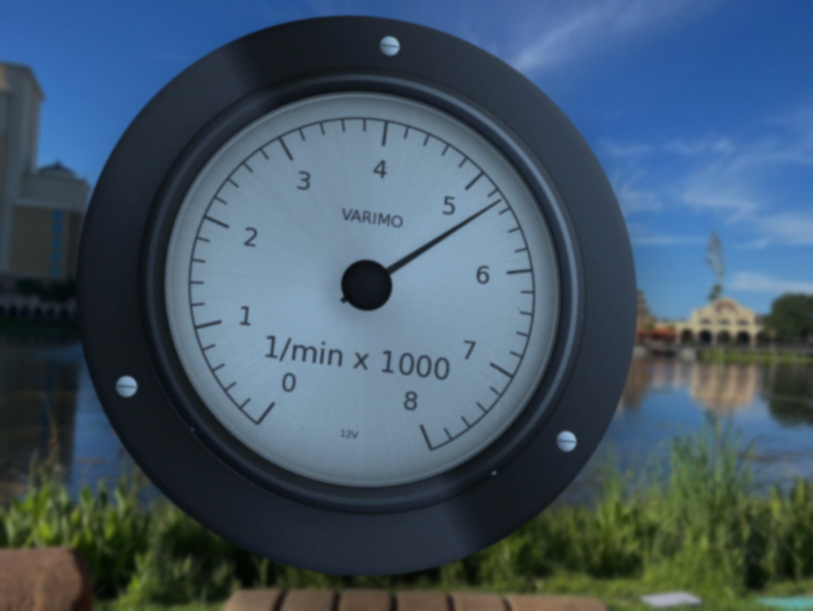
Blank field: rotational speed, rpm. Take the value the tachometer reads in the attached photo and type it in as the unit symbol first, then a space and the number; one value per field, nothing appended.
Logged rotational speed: rpm 5300
